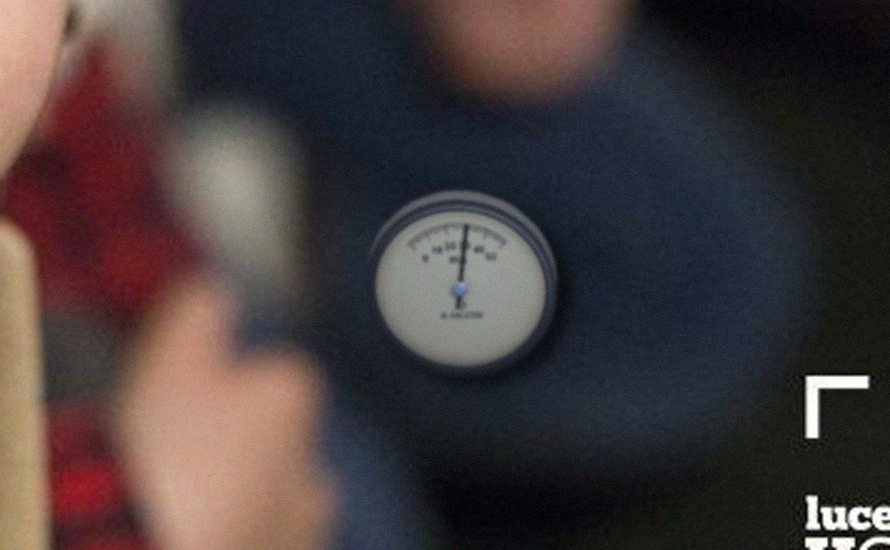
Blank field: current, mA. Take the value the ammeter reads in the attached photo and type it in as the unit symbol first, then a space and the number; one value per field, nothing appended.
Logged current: mA 30
